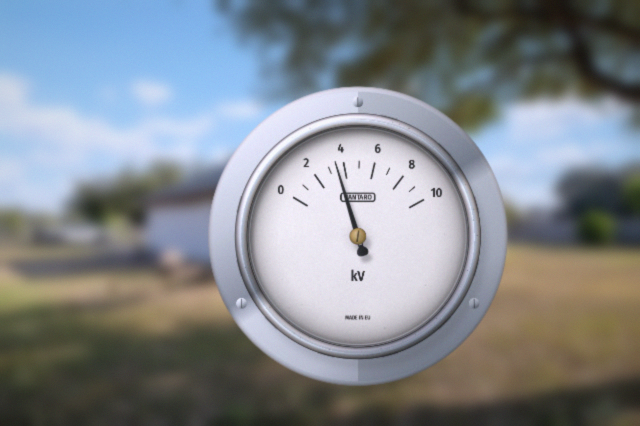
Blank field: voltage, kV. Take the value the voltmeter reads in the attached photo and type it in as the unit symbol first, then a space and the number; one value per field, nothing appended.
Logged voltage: kV 3.5
